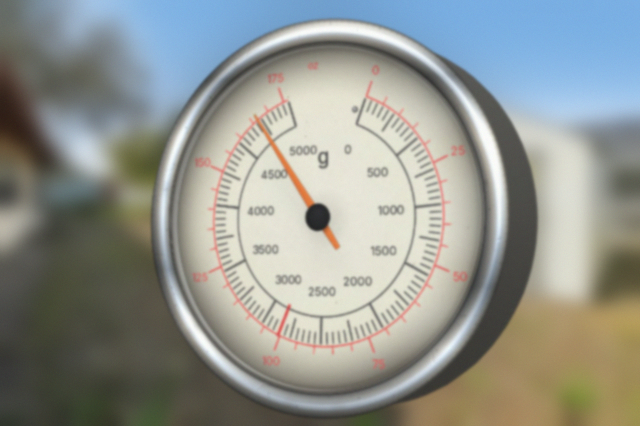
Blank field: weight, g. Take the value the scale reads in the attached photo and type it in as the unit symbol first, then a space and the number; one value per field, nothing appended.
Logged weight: g 4750
